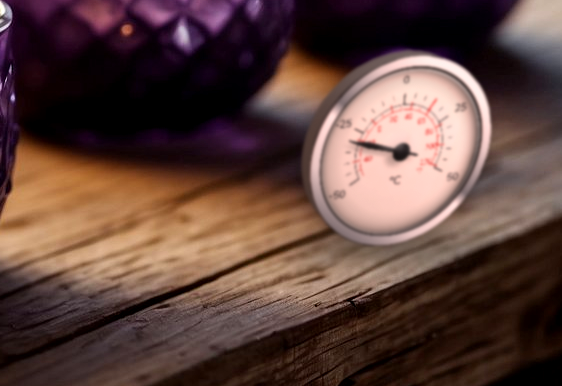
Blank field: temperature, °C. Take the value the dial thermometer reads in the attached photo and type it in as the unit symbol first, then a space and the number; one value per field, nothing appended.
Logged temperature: °C -30
